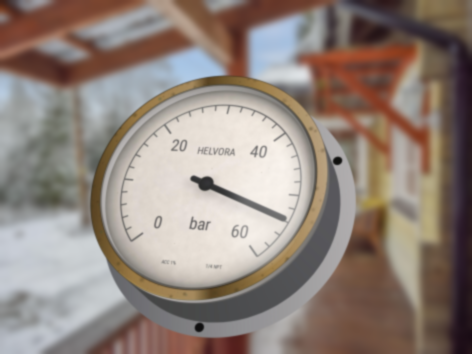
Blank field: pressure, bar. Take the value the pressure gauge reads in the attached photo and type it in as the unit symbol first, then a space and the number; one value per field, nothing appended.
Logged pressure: bar 54
